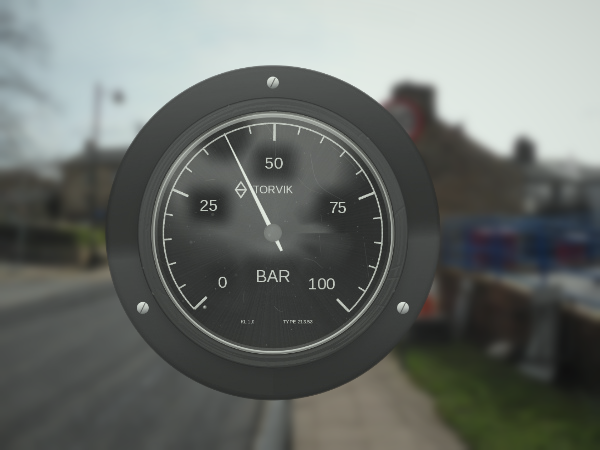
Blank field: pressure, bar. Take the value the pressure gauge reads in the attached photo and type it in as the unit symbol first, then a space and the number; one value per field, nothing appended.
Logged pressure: bar 40
